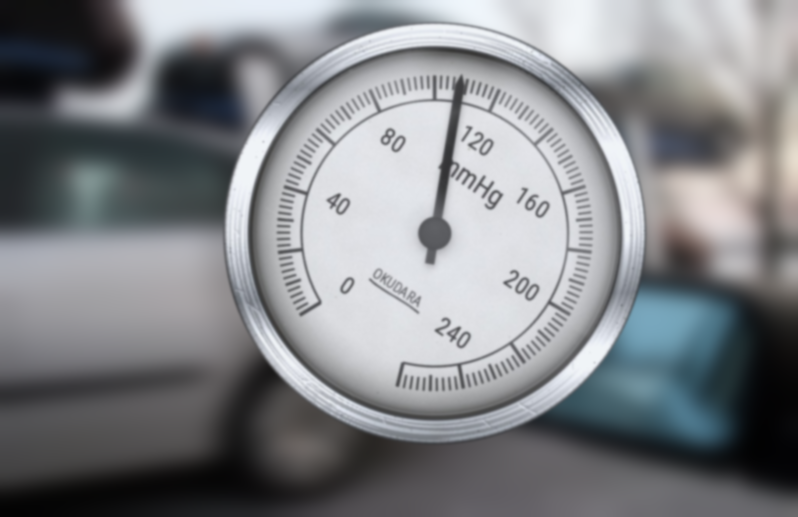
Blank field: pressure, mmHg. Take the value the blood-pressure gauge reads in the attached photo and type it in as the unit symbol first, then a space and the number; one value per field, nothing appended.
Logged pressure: mmHg 108
